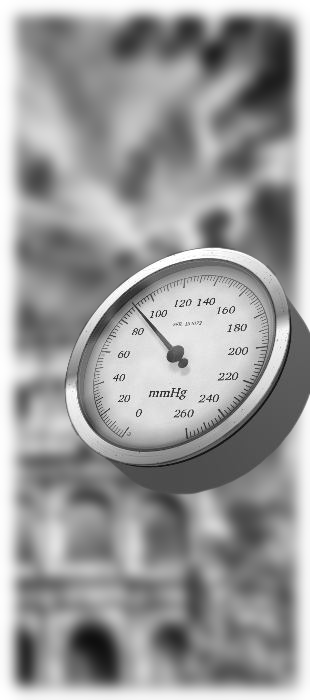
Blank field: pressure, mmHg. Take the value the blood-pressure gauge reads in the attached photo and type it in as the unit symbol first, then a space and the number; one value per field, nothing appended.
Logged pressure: mmHg 90
